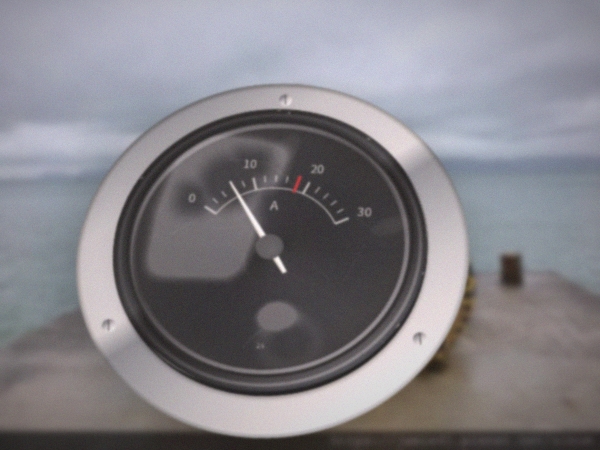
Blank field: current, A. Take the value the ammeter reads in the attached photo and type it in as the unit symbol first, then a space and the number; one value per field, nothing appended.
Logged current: A 6
